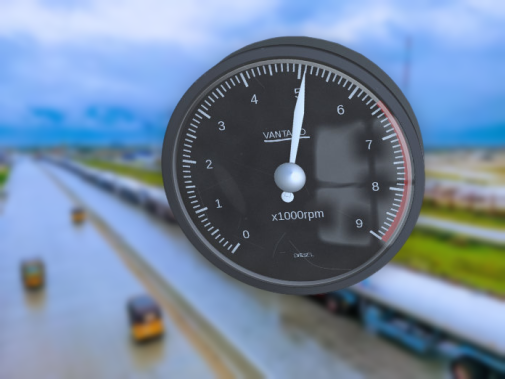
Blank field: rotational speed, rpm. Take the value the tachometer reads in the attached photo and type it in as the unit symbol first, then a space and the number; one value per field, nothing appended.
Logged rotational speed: rpm 5100
